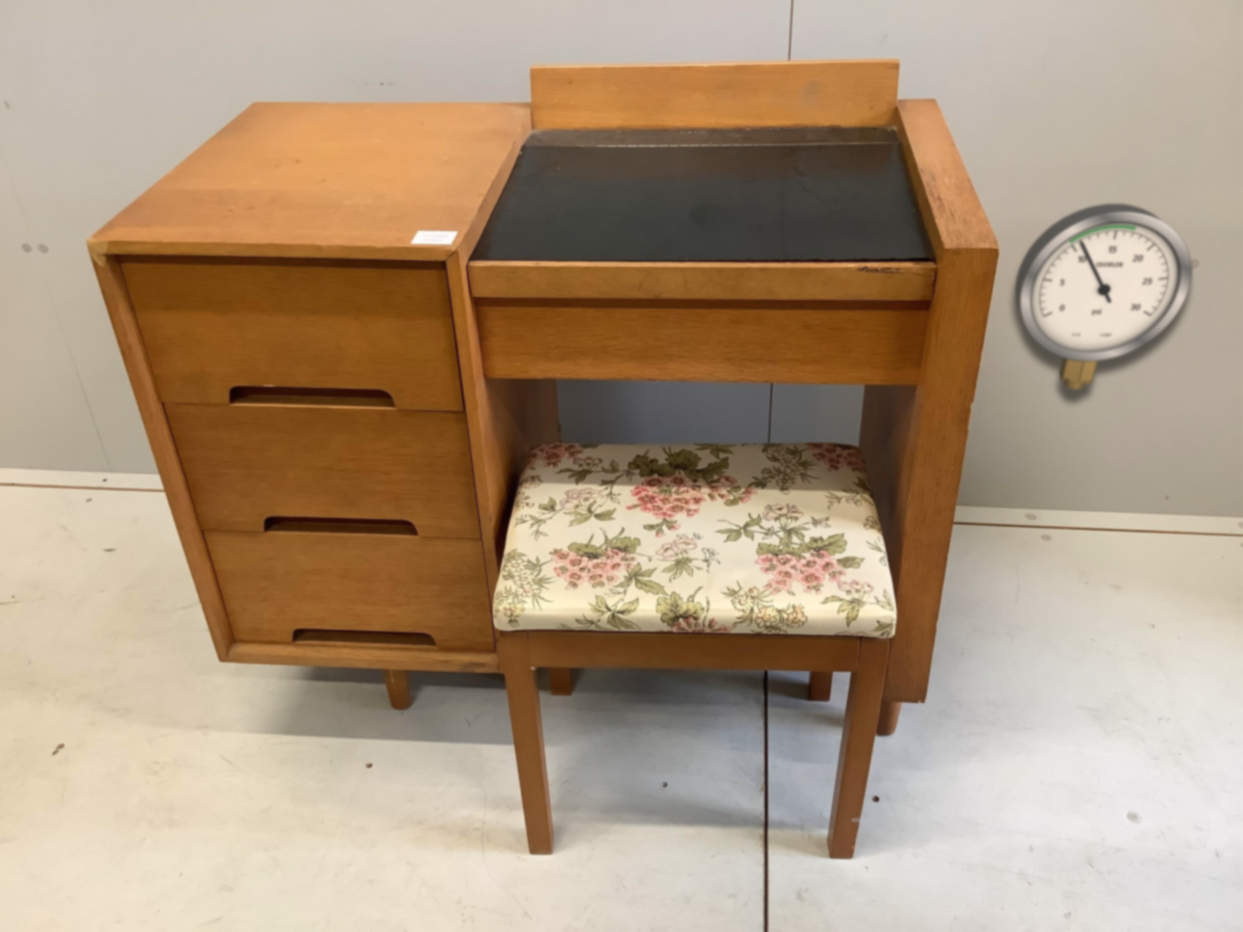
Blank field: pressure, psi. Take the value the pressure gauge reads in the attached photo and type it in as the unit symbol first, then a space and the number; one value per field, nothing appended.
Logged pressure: psi 11
